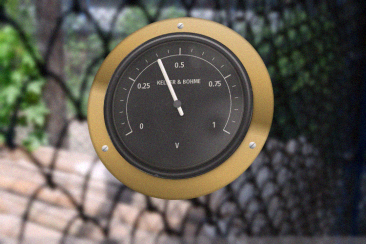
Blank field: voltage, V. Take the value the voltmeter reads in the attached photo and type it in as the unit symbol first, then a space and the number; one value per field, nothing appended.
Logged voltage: V 0.4
